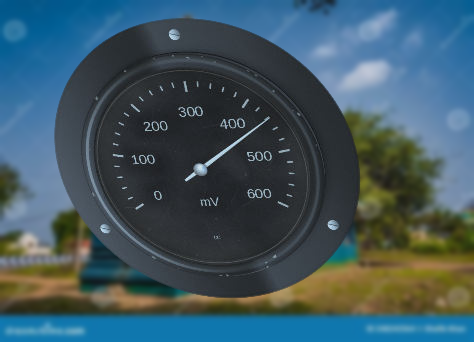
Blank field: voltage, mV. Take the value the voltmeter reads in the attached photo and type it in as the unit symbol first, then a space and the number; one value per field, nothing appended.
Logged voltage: mV 440
